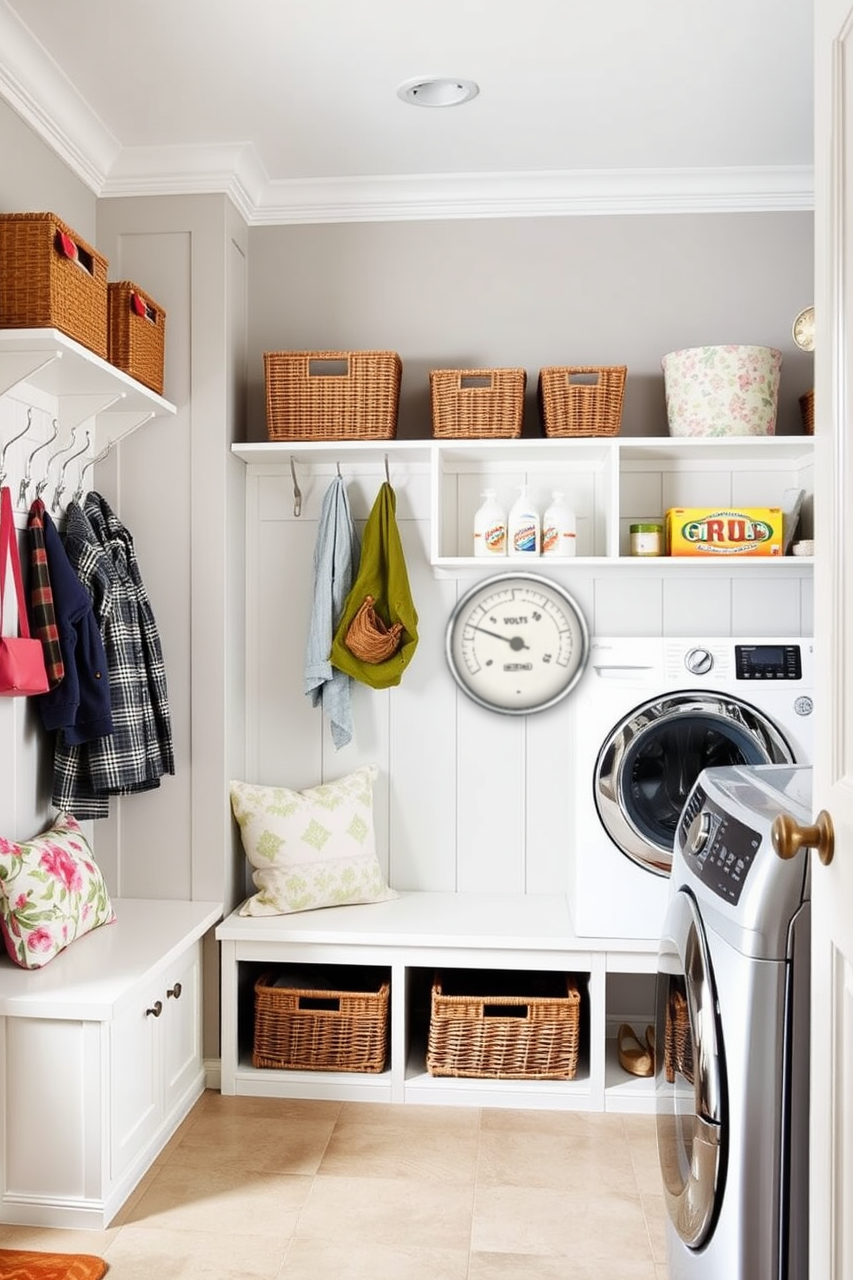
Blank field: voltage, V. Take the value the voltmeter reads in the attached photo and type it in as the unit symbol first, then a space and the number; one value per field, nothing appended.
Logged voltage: V 3.5
